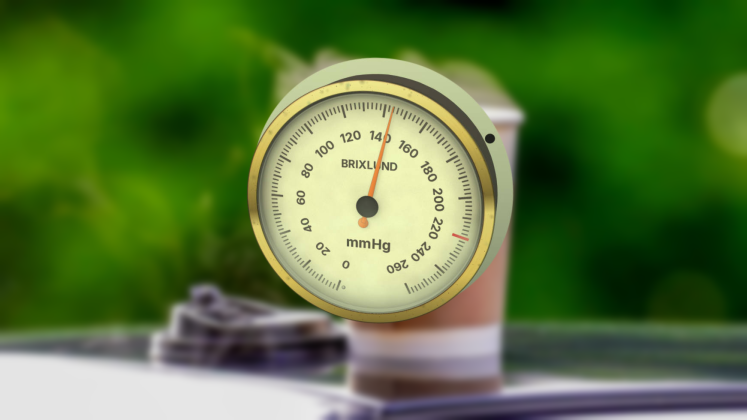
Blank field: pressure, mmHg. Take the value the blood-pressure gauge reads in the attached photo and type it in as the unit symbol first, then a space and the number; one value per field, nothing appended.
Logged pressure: mmHg 144
